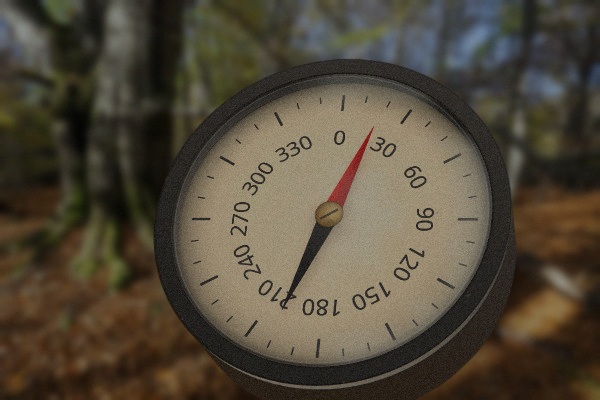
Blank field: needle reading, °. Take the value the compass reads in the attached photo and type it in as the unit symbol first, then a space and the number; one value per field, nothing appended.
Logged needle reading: ° 20
